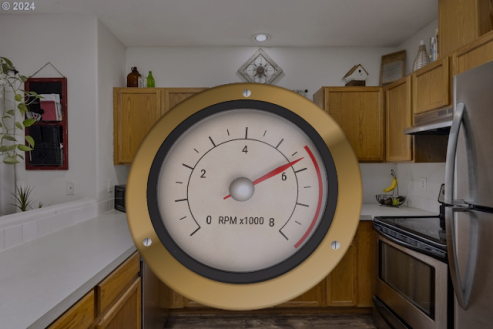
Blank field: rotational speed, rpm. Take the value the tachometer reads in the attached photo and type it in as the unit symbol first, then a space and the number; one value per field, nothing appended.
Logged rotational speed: rpm 5750
